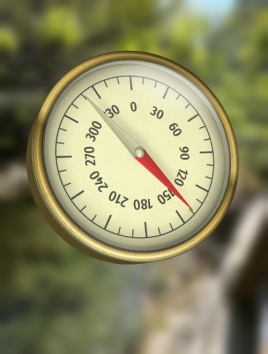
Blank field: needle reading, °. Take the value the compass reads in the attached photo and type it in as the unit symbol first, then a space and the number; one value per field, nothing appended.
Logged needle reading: ° 140
